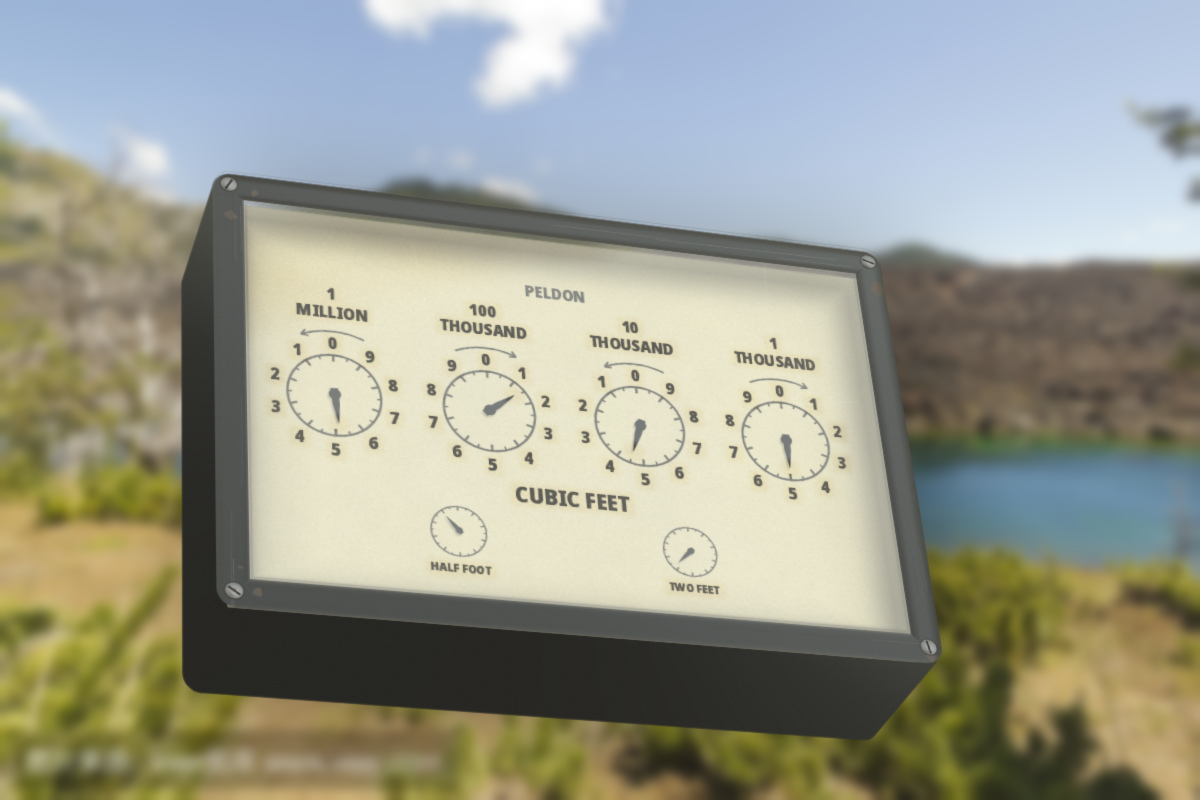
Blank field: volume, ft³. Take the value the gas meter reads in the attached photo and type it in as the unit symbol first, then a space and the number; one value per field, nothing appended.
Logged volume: ft³ 514500
